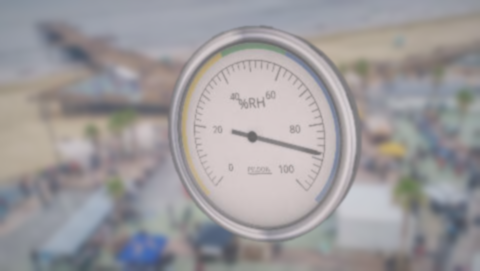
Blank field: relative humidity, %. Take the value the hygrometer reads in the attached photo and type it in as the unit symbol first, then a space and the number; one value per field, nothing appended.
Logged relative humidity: % 88
